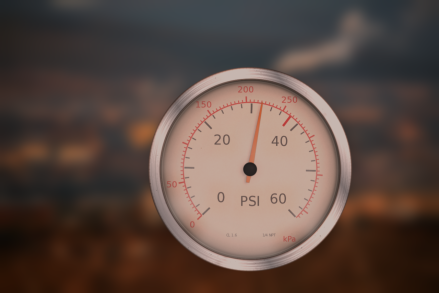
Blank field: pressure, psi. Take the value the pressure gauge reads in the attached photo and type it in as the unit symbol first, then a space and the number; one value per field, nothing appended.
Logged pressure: psi 32
